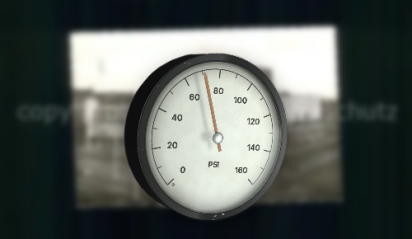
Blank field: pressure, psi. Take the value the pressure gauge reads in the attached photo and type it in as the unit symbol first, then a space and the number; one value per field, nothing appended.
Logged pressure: psi 70
